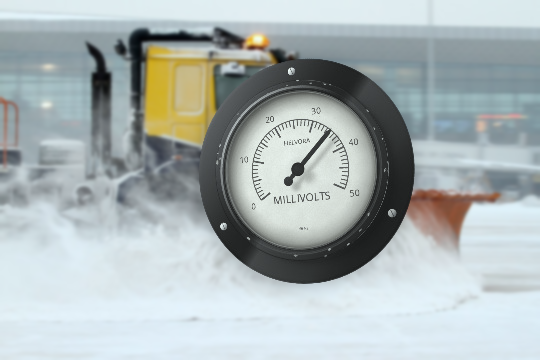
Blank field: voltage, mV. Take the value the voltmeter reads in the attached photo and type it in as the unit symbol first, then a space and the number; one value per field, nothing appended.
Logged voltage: mV 35
